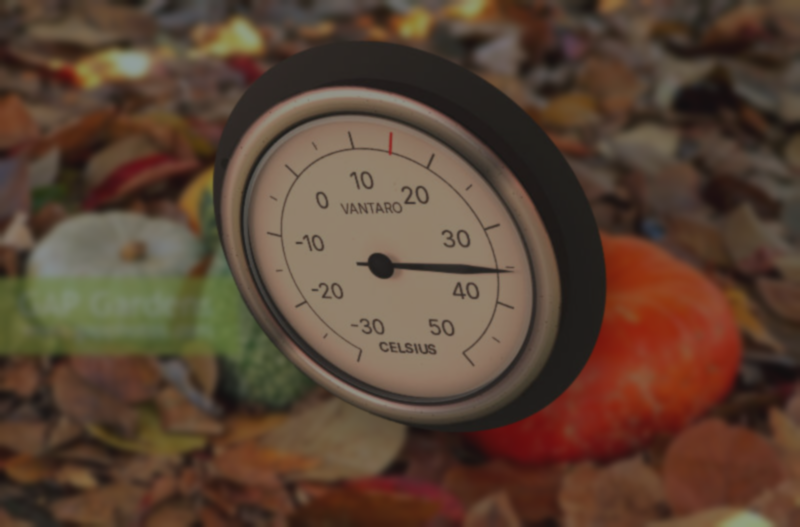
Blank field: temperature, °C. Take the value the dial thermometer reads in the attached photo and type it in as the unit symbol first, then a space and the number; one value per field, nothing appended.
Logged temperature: °C 35
